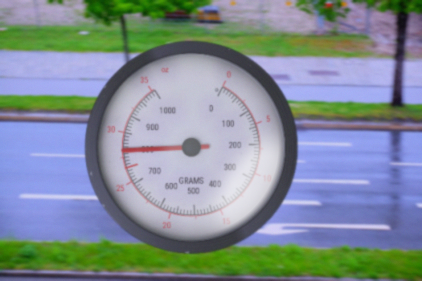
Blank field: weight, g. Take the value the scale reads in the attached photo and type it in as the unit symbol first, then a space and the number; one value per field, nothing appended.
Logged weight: g 800
